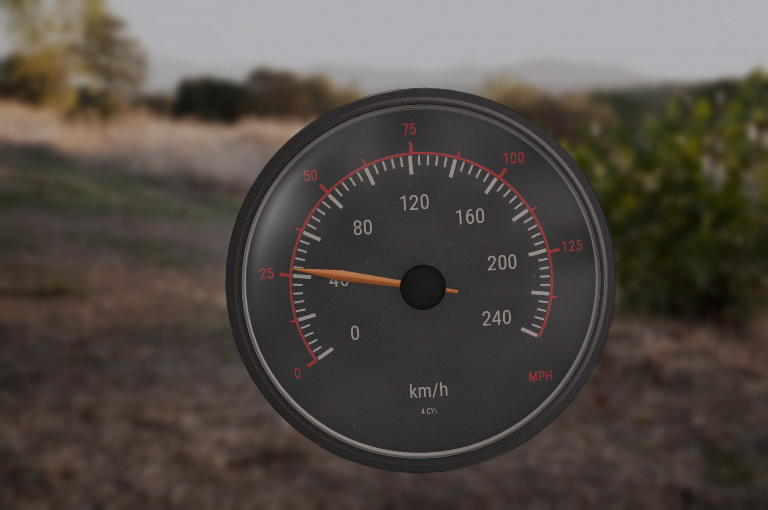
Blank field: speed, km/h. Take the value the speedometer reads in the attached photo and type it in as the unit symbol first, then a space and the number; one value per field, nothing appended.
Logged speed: km/h 44
